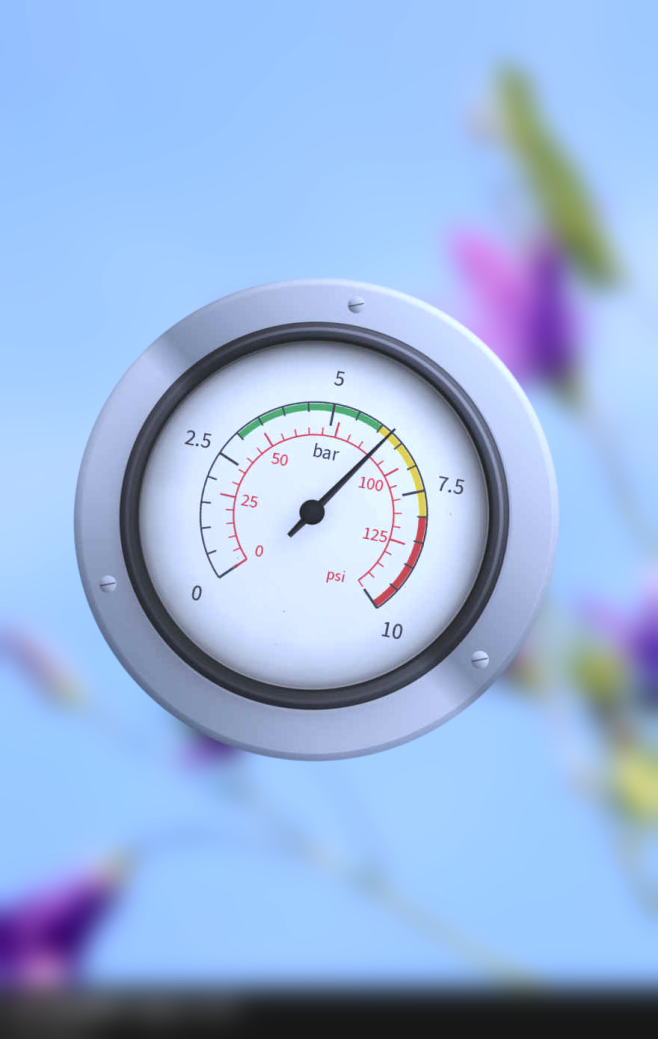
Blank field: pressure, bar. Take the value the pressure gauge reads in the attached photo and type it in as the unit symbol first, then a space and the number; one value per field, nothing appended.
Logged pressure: bar 6.25
